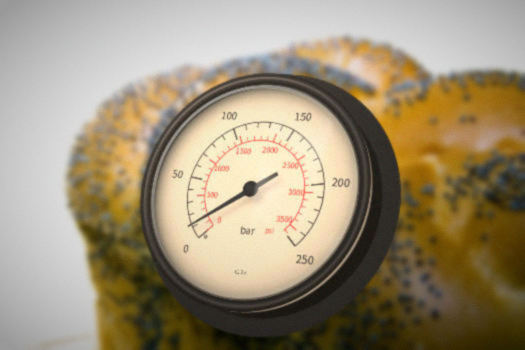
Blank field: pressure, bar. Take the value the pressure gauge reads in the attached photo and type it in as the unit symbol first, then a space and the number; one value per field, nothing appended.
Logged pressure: bar 10
